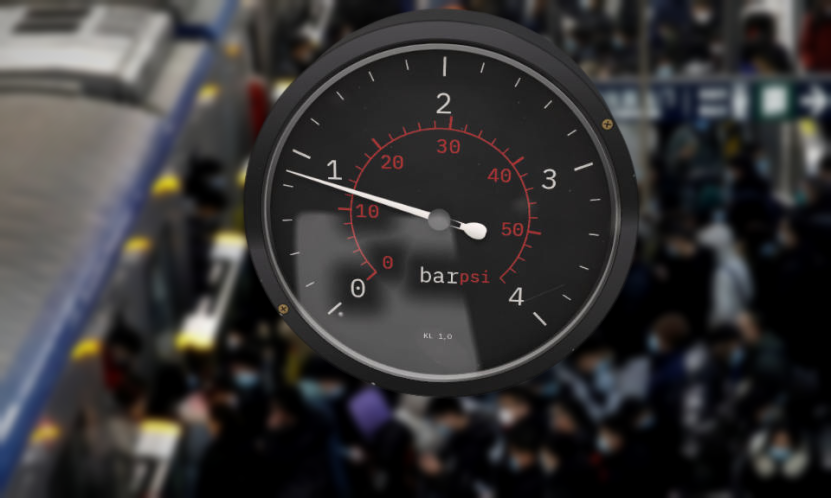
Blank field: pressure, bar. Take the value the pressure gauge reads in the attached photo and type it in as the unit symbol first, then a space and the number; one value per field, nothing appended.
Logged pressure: bar 0.9
